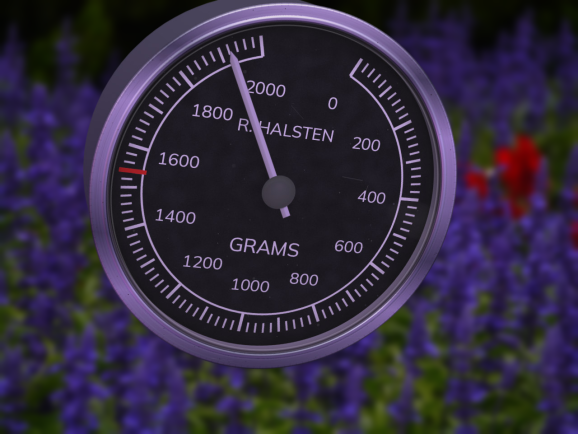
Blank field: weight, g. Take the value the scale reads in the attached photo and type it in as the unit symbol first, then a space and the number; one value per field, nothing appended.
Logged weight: g 1920
